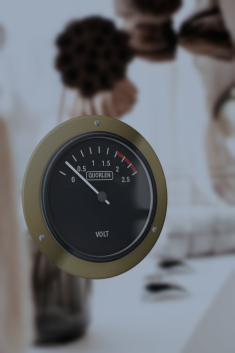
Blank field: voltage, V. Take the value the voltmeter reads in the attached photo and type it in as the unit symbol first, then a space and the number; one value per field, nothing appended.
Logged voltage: V 0.25
